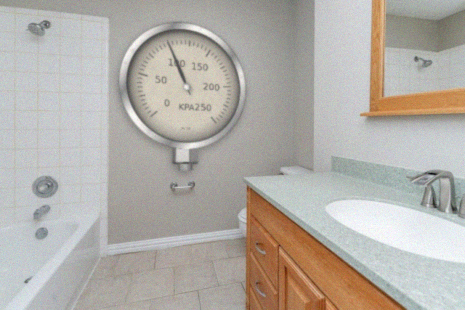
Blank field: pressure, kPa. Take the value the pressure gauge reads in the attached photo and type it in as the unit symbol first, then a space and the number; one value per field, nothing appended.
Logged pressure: kPa 100
